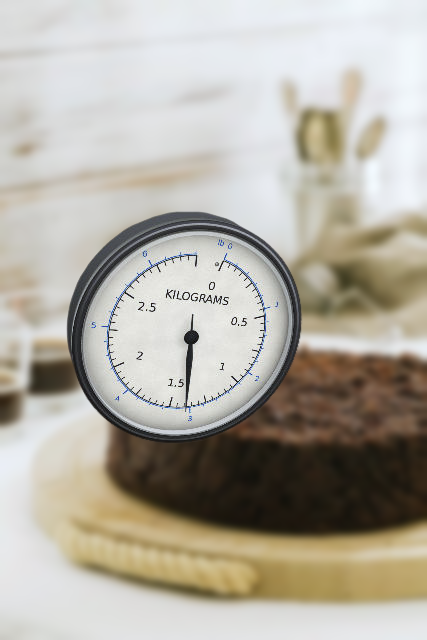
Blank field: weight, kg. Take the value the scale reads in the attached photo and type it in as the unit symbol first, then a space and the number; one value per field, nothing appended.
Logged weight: kg 1.4
